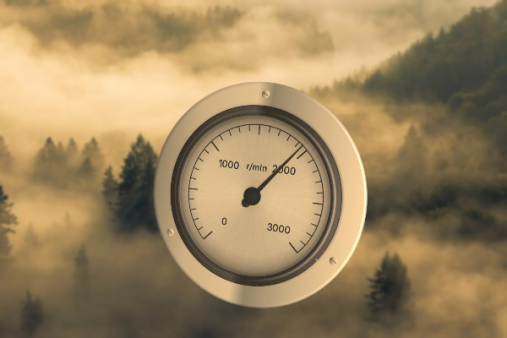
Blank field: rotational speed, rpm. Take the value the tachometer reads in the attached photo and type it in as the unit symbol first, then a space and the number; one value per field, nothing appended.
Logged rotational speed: rpm 1950
